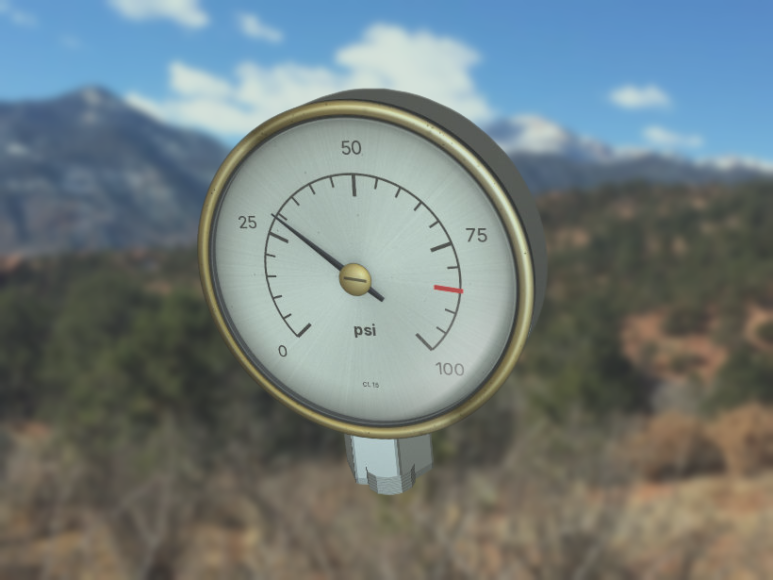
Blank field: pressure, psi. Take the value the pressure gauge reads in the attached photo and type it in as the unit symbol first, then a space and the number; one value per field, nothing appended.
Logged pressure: psi 30
